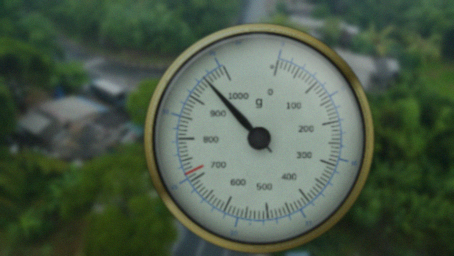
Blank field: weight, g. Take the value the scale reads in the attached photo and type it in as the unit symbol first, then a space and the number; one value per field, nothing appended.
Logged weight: g 950
